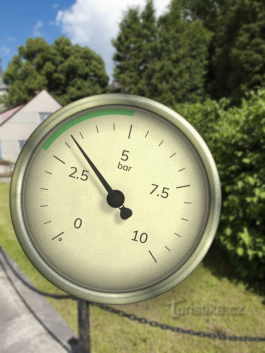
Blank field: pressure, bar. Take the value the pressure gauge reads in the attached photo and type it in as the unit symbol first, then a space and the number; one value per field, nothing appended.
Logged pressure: bar 3.25
